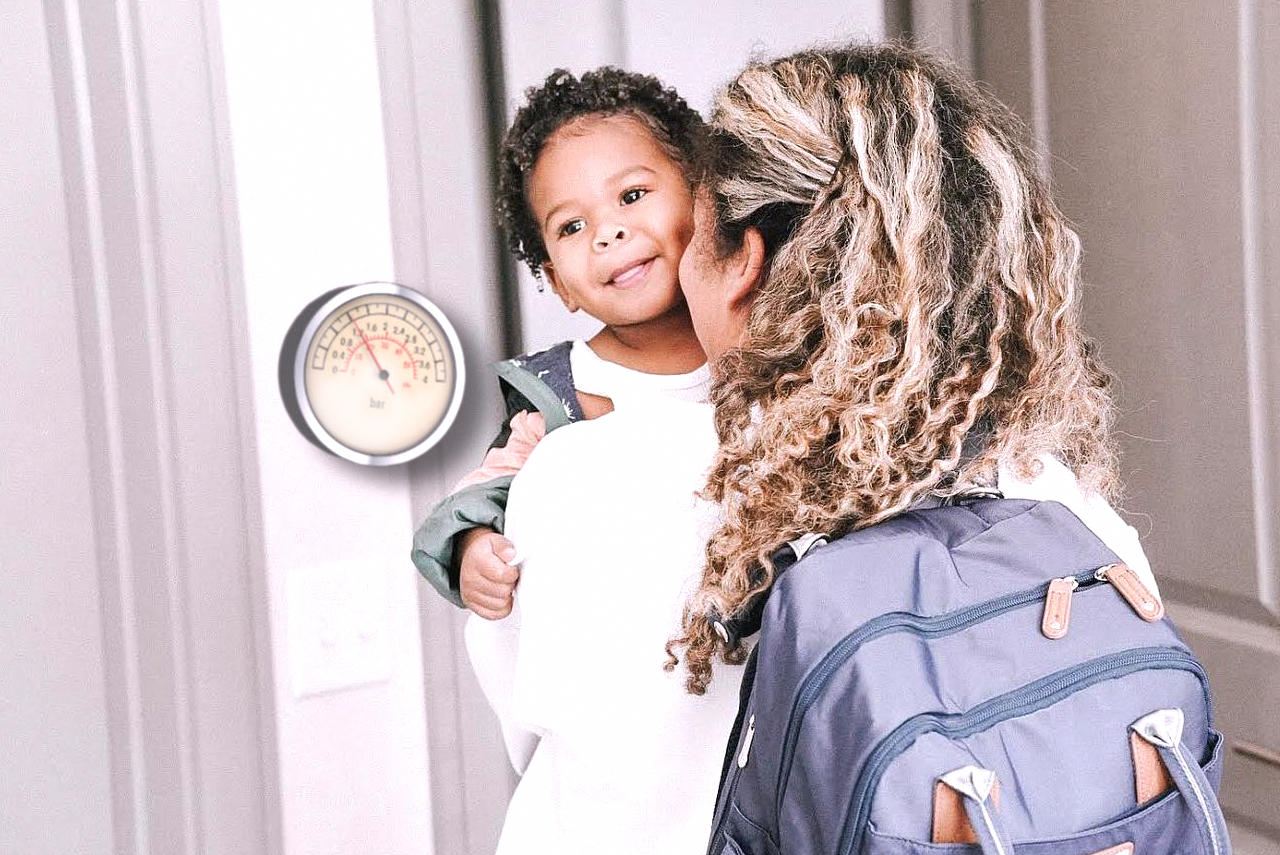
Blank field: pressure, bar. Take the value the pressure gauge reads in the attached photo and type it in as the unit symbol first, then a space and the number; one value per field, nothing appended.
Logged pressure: bar 1.2
